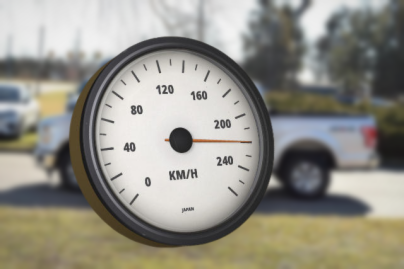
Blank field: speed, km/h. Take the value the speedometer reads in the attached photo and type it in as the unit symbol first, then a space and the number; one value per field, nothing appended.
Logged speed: km/h 220
